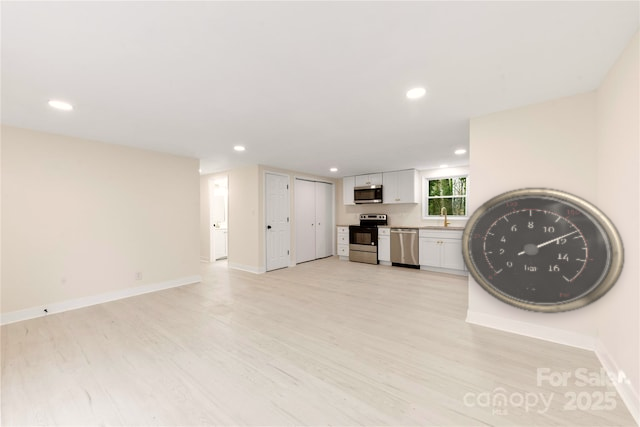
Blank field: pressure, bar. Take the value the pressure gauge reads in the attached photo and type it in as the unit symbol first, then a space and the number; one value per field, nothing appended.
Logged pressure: bar 11.5
